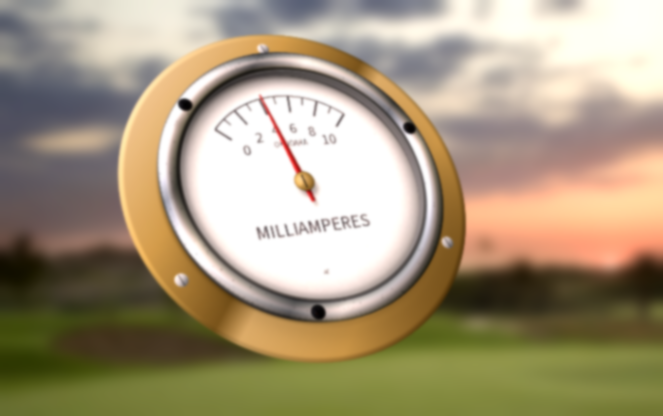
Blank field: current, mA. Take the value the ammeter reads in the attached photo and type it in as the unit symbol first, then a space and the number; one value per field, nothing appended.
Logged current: mA 4
